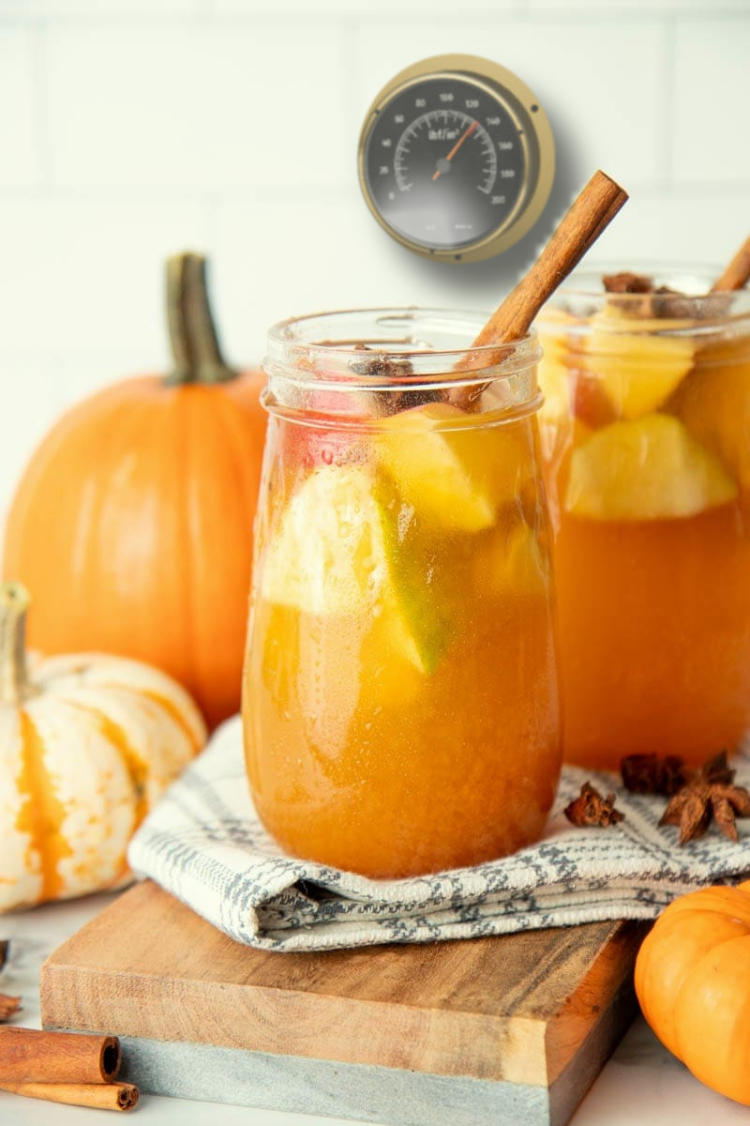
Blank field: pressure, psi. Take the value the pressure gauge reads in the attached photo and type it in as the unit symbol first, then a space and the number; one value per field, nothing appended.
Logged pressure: psi 130
